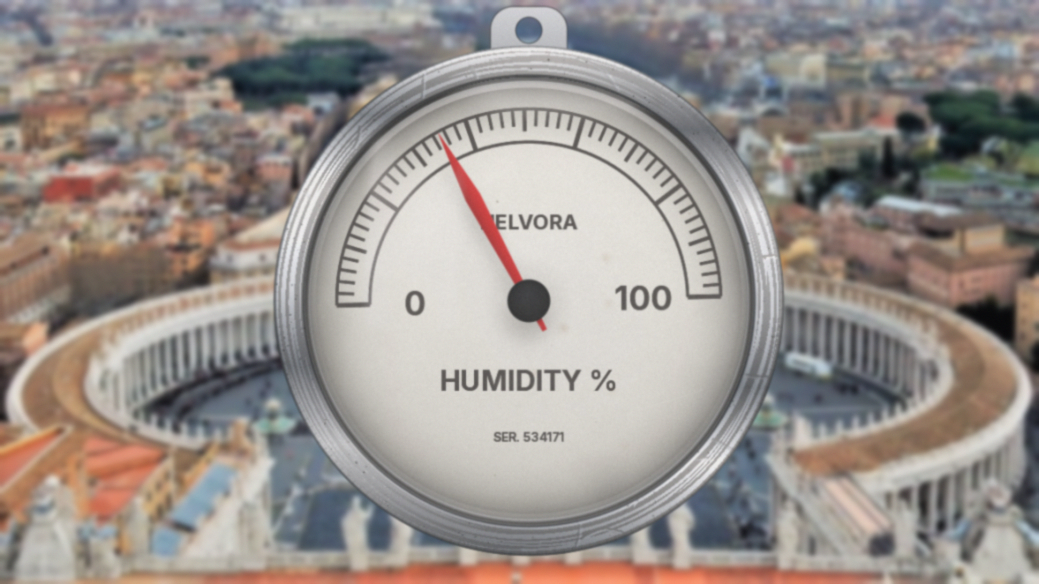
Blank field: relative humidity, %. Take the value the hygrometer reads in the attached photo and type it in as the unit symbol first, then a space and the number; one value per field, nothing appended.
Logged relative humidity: % 35
